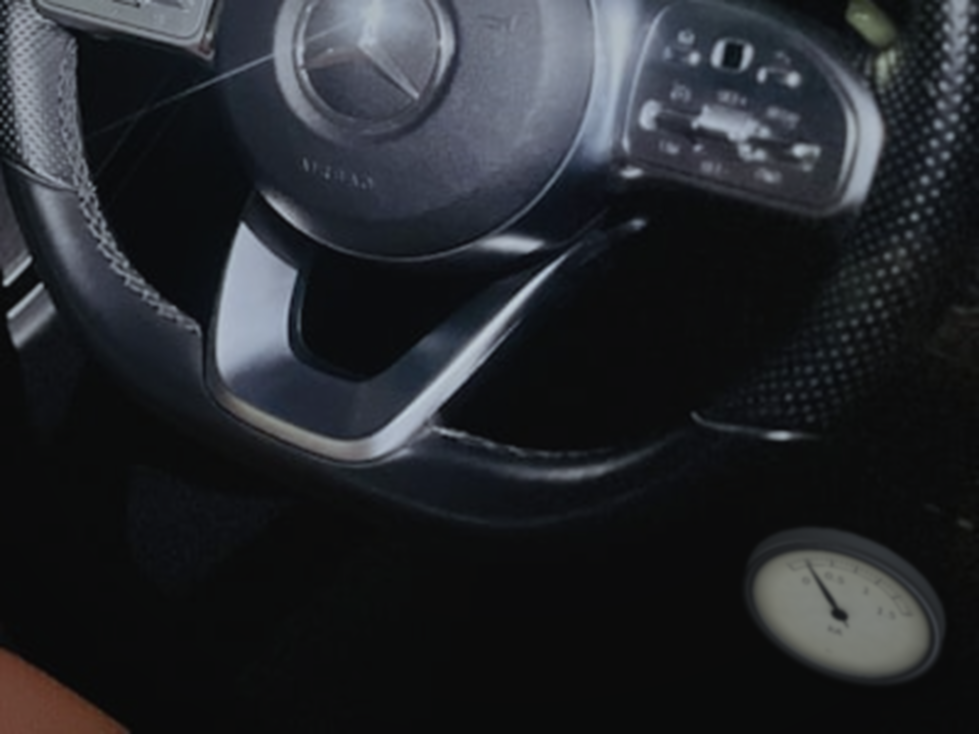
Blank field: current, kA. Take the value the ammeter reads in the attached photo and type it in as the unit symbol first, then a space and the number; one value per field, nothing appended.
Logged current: kA 0.25
